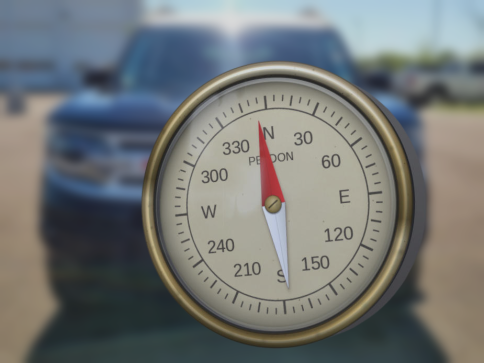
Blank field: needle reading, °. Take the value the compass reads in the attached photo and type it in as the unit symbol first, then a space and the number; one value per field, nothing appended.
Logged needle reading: ° 355
